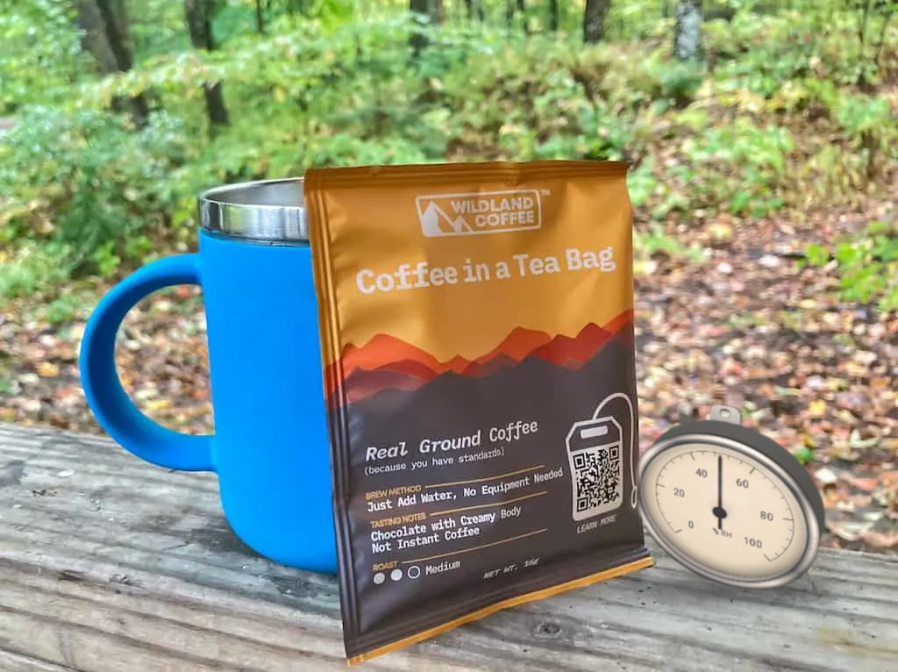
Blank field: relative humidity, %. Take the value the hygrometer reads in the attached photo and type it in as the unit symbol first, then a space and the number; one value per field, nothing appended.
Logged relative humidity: % 50
